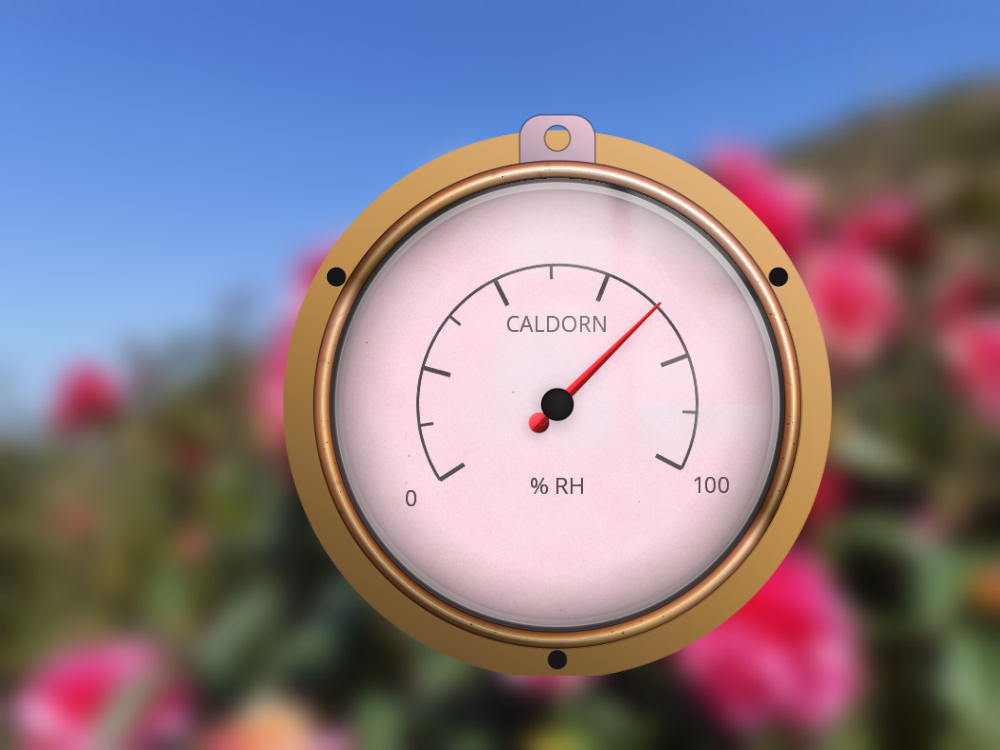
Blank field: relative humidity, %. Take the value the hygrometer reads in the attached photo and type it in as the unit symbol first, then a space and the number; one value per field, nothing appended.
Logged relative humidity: % 70
